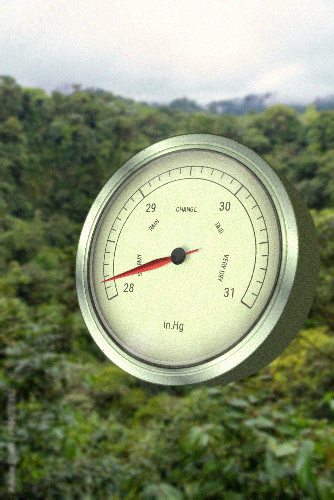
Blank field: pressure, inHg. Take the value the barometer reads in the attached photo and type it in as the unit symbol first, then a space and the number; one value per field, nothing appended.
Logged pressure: inHg 28.15
